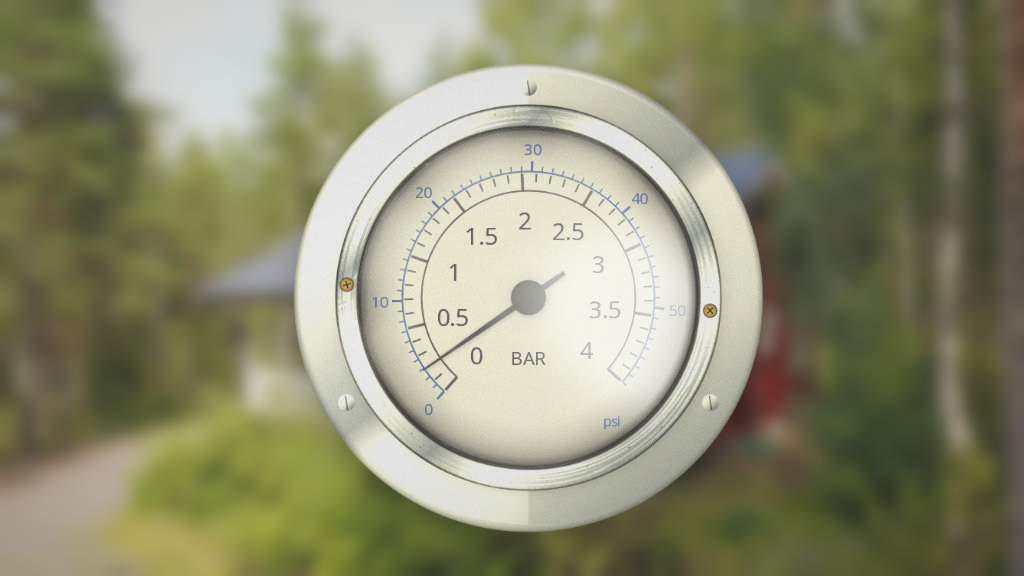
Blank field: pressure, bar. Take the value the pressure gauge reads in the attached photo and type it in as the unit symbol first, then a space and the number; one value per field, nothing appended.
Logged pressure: bar 0.2
